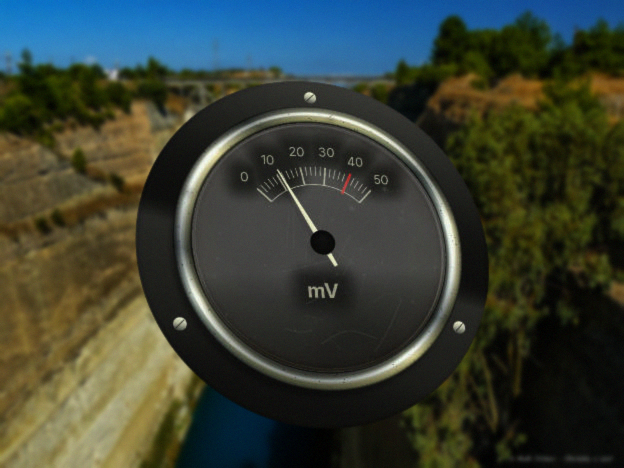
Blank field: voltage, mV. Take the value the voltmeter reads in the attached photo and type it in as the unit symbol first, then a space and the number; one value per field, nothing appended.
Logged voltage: mV 10
